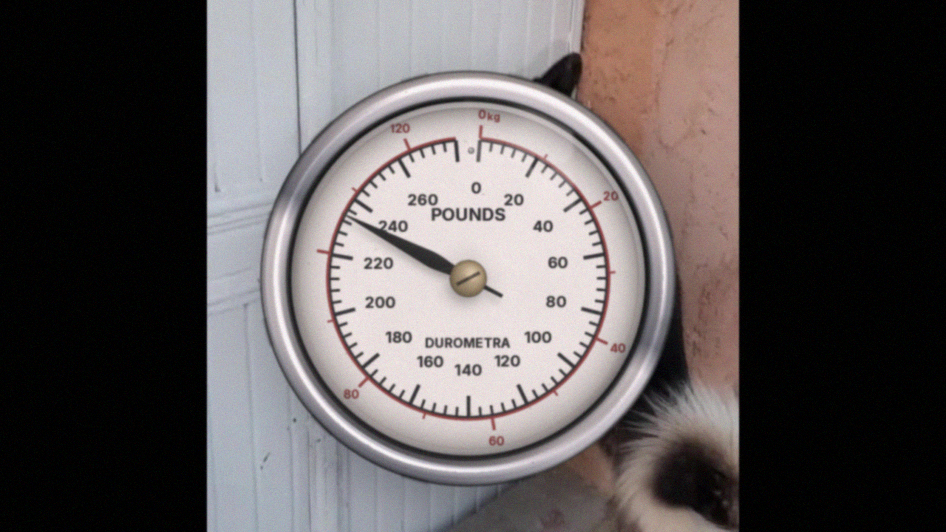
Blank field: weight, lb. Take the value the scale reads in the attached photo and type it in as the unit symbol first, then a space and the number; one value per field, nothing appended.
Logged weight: lb 234
